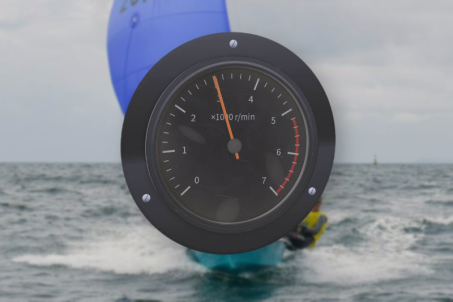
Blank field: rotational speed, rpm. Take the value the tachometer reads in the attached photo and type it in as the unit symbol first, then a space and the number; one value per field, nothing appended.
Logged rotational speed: rpm 3000
